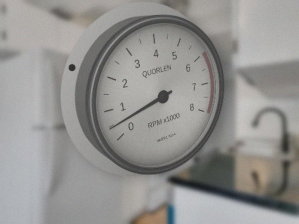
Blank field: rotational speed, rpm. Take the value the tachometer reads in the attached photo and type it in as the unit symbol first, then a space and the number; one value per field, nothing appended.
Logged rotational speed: rpm 500
